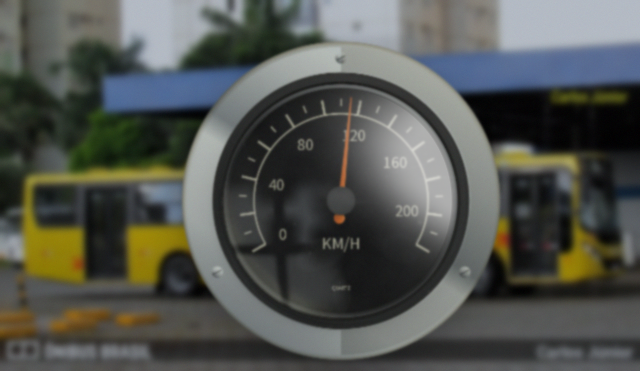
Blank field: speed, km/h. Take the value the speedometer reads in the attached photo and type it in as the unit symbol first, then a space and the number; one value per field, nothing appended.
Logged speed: km/h 115
